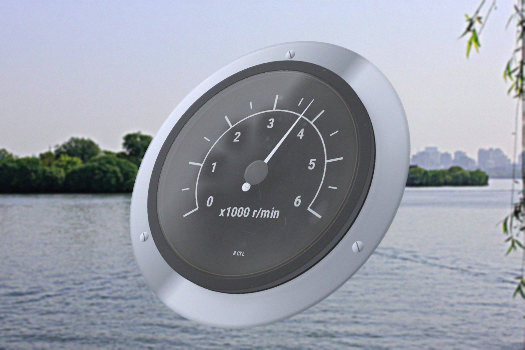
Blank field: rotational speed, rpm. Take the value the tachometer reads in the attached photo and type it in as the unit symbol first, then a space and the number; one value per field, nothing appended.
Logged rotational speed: rpm 3750
